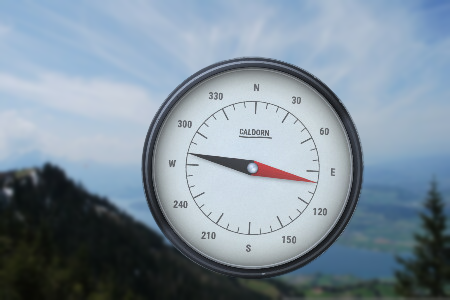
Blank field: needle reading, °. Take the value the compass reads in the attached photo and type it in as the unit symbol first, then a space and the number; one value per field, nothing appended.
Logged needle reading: ° 100
